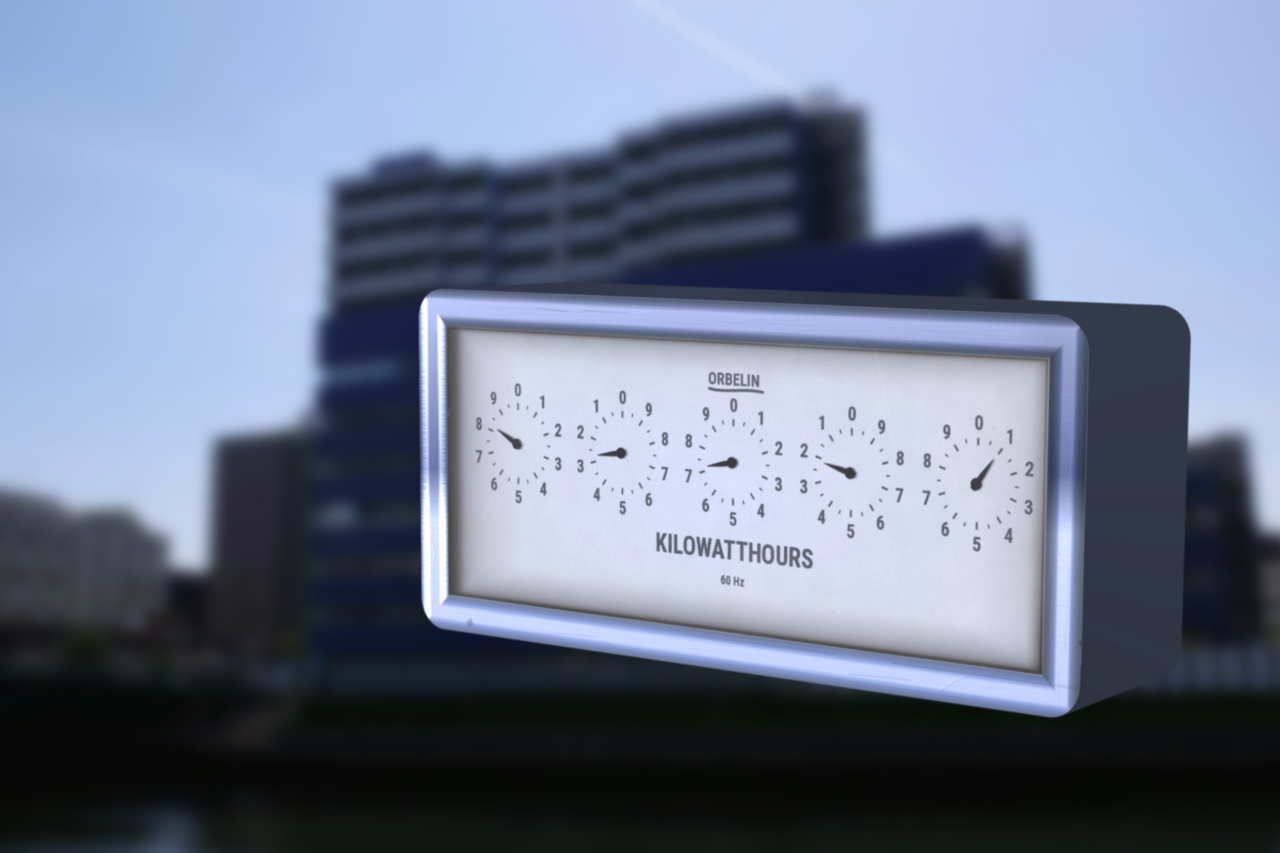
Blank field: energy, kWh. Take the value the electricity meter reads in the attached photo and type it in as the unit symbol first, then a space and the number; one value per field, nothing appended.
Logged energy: kWh 82721
